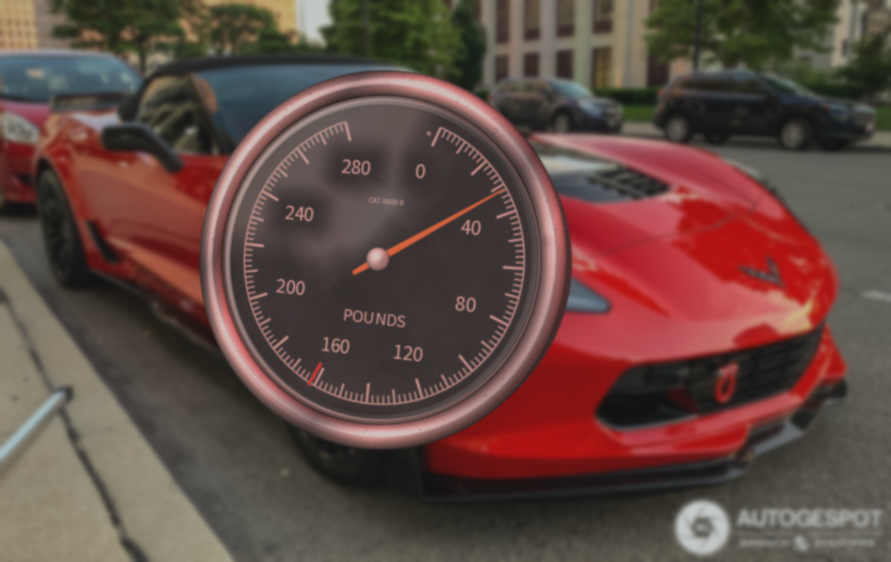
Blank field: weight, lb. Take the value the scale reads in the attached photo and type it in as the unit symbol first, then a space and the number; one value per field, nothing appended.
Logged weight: lb 32
